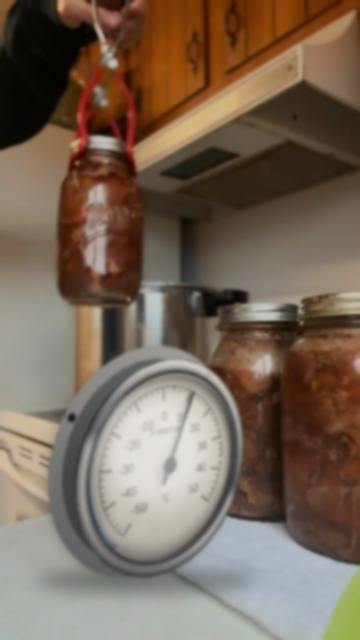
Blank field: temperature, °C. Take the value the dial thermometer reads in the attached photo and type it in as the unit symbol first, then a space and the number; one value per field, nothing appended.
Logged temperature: °C 10
